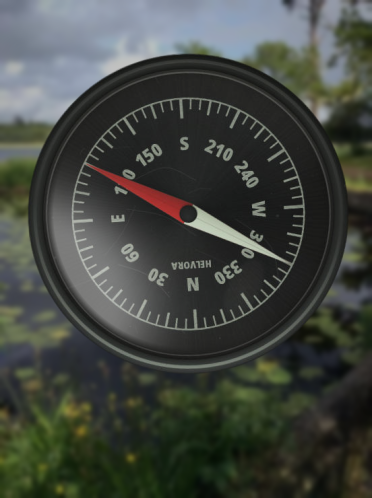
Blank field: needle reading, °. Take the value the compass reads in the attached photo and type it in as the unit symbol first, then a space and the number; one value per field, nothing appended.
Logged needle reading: ° 120
